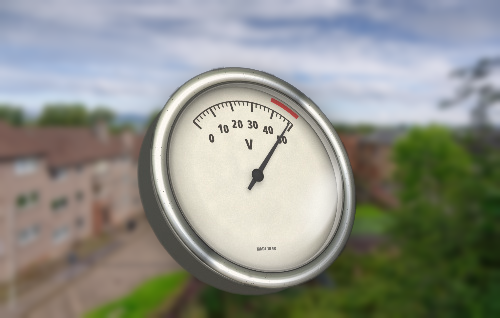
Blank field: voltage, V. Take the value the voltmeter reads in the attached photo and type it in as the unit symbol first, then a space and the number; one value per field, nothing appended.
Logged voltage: V 48
